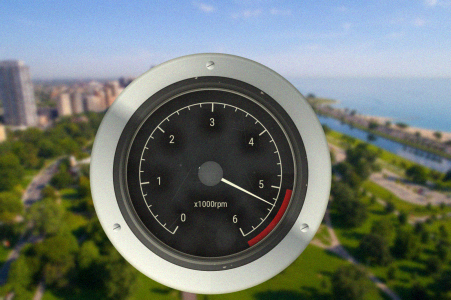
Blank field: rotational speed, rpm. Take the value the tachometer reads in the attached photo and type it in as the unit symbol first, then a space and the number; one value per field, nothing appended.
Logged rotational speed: rpm 5300
